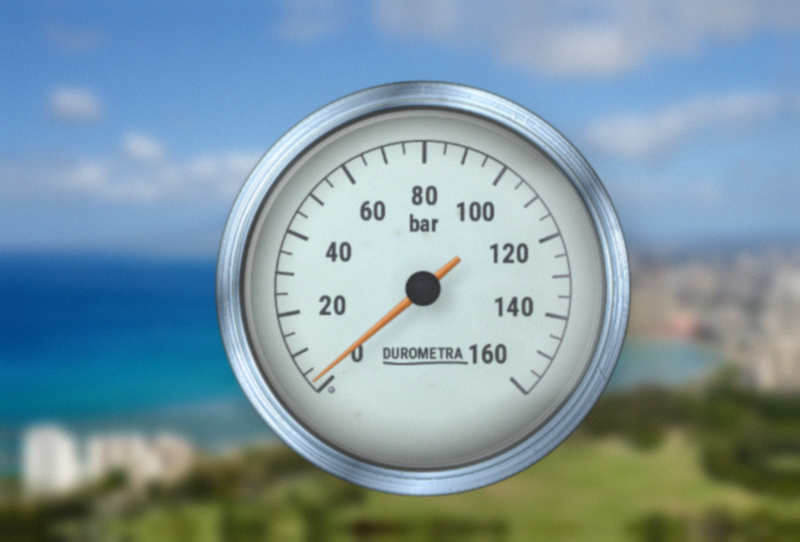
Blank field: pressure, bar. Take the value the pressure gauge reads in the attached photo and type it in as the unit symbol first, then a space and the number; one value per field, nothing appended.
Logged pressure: bar 2.5
